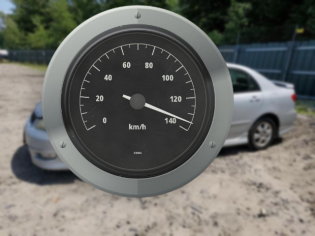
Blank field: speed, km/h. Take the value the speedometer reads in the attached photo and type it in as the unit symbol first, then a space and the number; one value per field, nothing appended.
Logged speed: km/h 135
